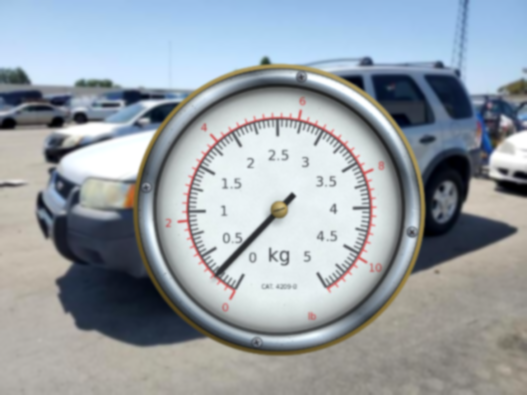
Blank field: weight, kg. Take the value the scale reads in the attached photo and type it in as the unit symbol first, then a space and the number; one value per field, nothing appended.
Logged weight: kg 0.25
